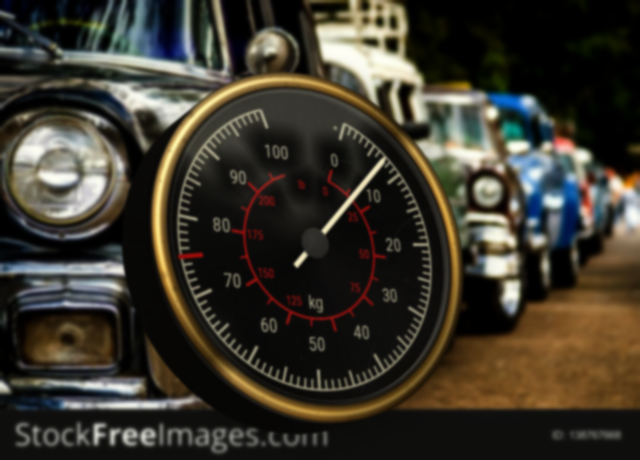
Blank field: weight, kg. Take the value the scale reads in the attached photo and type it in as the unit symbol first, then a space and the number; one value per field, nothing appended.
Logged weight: kg 7
